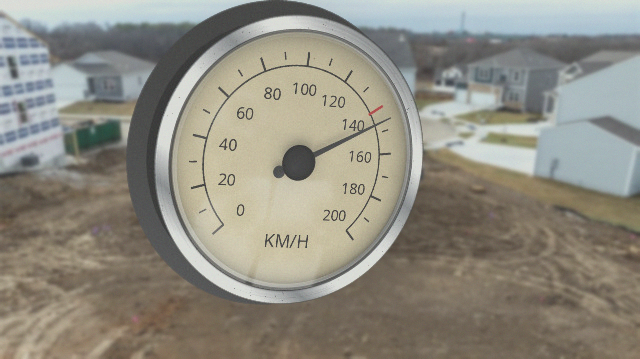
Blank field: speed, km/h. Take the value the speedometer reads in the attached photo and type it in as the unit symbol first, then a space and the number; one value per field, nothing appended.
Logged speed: km/h 145
